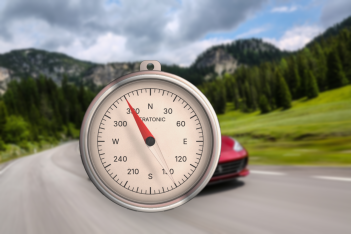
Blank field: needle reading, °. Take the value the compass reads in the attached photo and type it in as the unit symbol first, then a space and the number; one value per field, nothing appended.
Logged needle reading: ° 330
